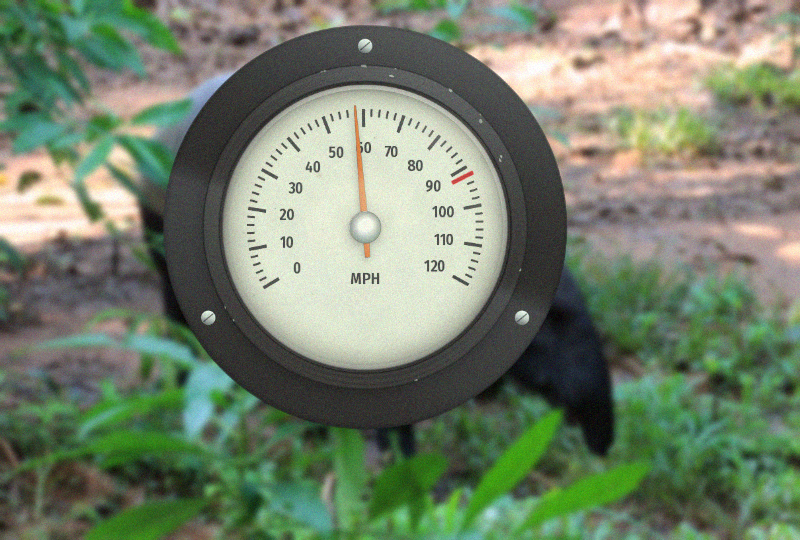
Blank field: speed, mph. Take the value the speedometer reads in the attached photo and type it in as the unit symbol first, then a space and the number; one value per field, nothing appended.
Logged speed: mph 58
